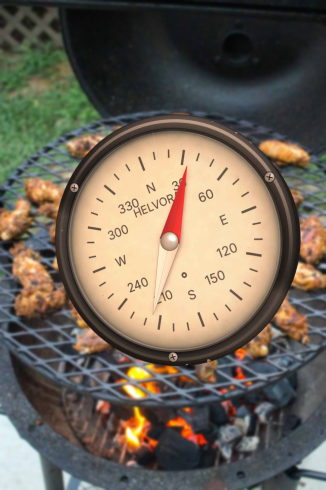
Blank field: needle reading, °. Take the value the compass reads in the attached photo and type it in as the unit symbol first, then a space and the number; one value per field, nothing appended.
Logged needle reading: ° 35
